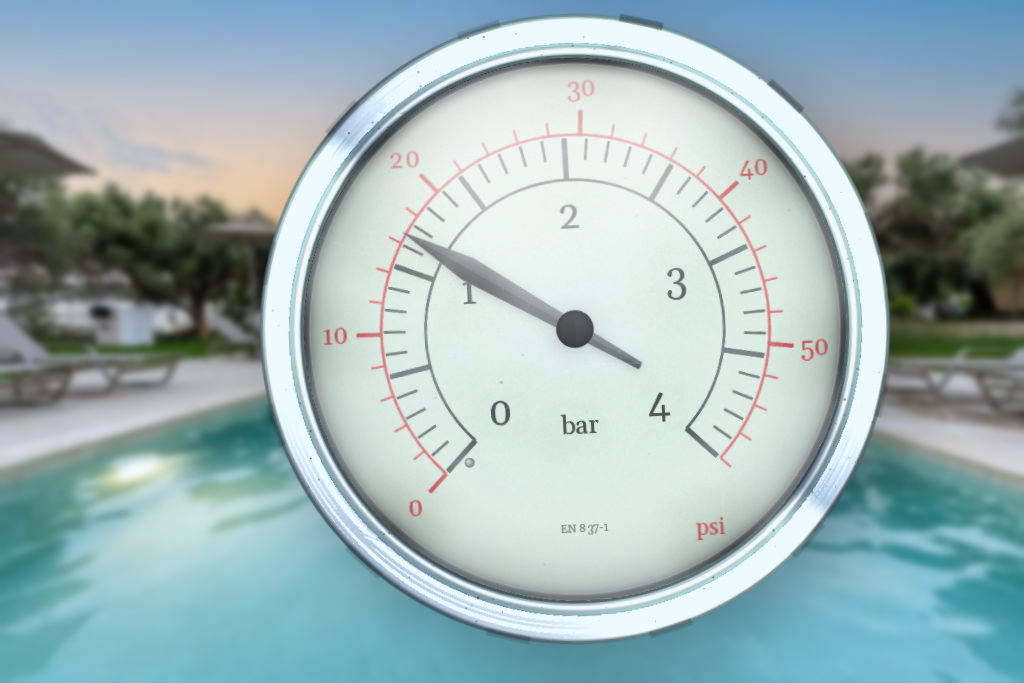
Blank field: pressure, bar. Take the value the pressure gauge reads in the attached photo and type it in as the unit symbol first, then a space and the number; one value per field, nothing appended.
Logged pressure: bar 1.15
